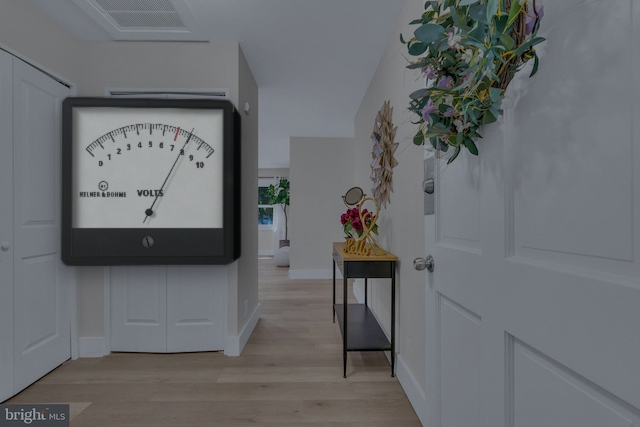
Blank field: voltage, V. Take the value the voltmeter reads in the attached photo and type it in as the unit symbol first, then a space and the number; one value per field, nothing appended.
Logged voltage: V 8
